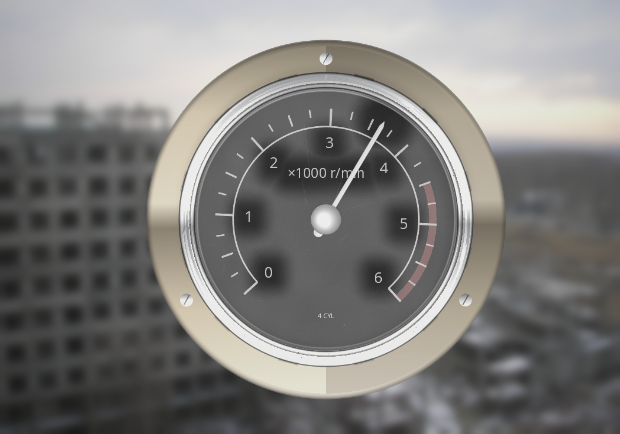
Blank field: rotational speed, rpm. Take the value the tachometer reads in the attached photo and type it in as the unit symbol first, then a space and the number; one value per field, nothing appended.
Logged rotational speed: rpm 3625
